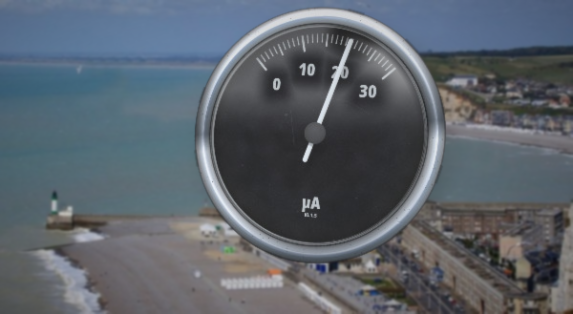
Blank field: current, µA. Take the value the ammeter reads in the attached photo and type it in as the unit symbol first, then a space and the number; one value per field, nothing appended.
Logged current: µA 20
